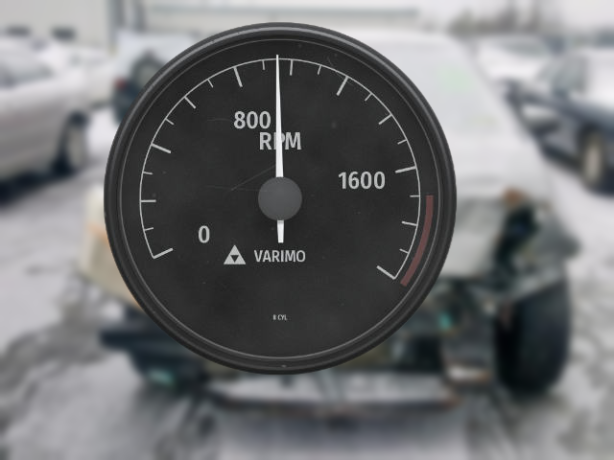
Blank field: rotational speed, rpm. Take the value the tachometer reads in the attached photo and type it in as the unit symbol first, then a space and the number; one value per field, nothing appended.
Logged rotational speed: rpm 950
